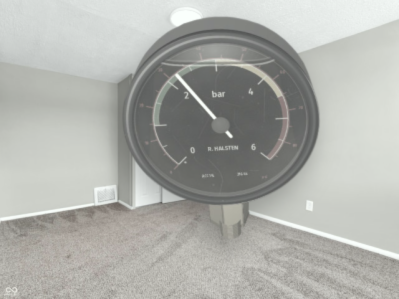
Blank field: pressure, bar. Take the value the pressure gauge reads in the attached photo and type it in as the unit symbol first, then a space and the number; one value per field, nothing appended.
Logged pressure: bar 2.25
